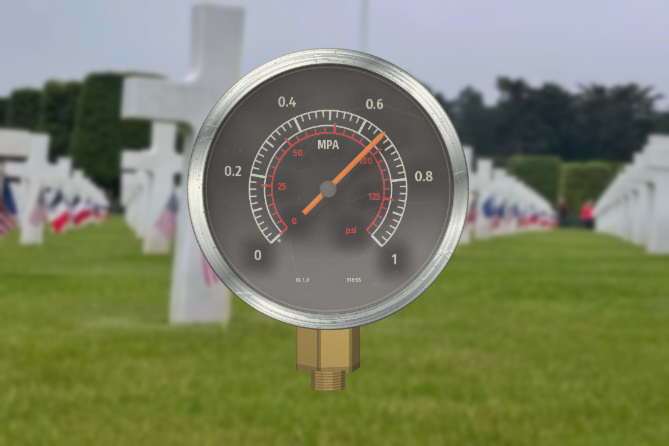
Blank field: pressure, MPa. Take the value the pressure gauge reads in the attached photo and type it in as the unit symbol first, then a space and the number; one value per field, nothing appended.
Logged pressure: MPa 0.66
